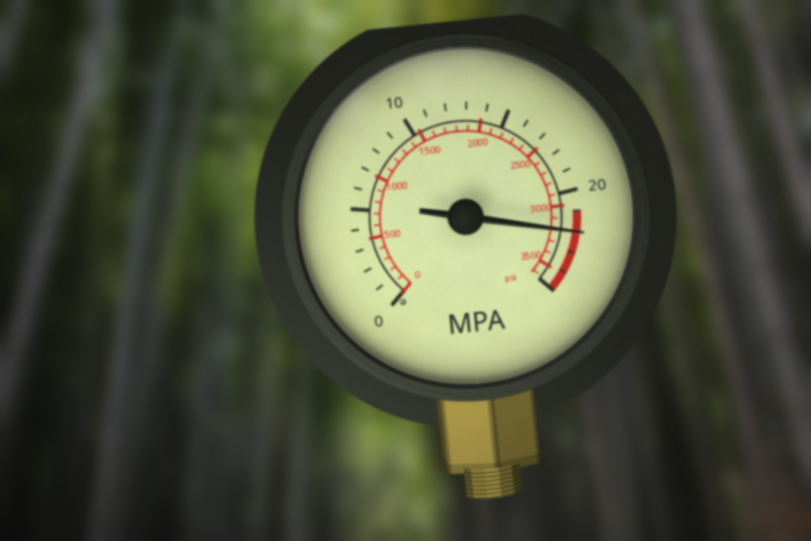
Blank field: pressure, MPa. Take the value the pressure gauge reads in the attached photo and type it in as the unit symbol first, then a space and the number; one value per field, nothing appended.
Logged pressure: MPa 22
